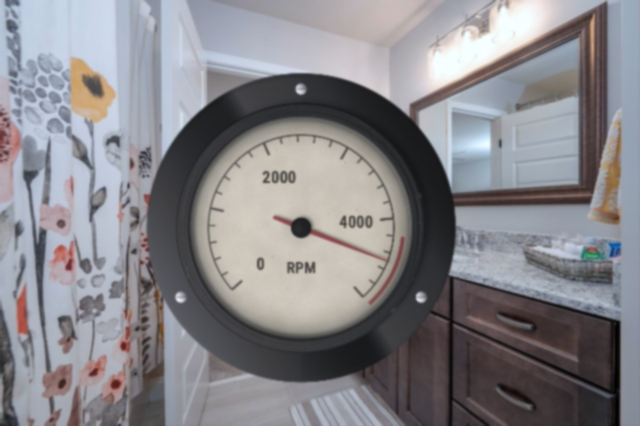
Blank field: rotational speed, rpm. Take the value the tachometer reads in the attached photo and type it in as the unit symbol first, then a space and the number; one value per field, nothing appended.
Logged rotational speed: rpm 4500
